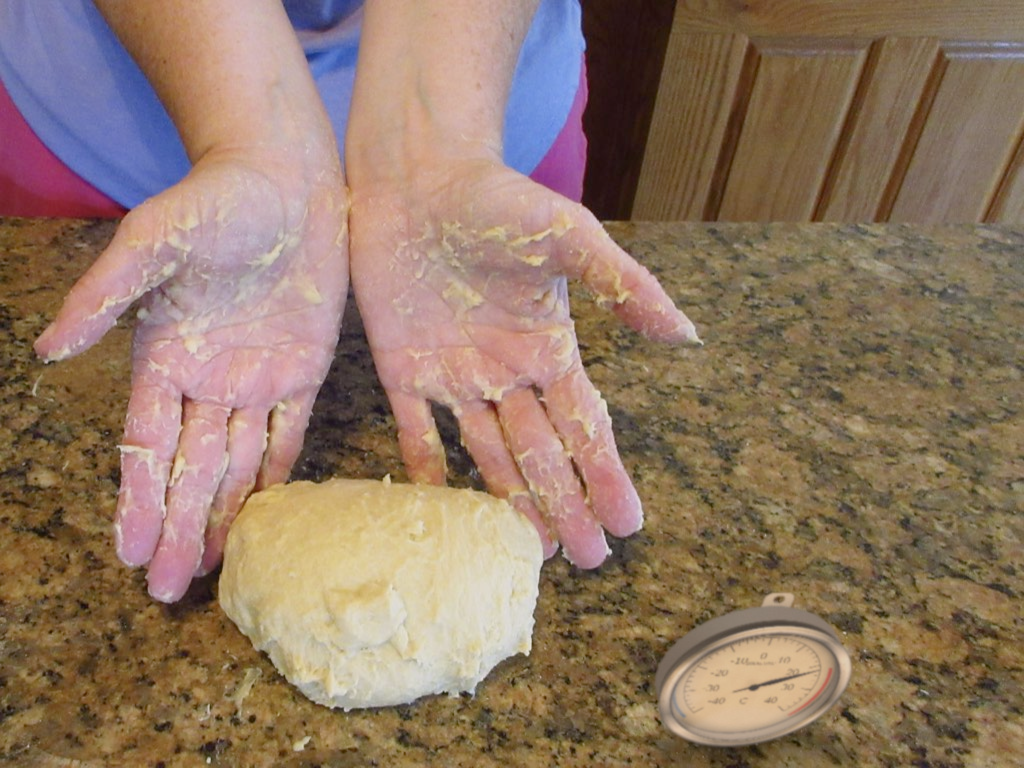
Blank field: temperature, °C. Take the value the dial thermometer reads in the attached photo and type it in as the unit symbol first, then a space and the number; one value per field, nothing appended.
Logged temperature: °C 20
